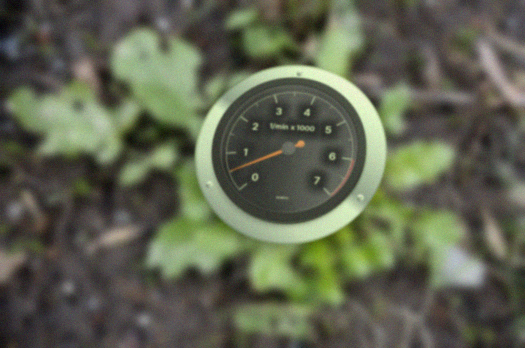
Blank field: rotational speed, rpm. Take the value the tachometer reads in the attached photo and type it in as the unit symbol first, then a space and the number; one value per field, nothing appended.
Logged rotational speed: rpm 500
